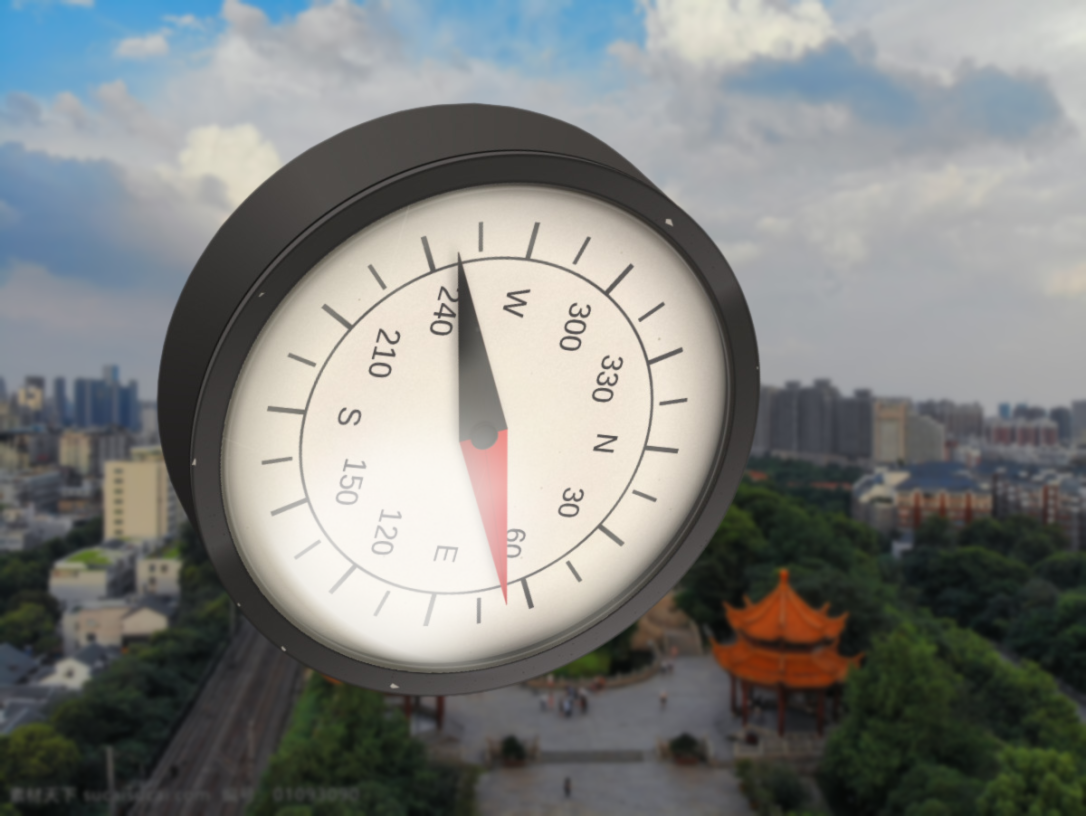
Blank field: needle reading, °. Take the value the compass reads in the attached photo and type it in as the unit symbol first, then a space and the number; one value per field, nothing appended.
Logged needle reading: ° 67.5
